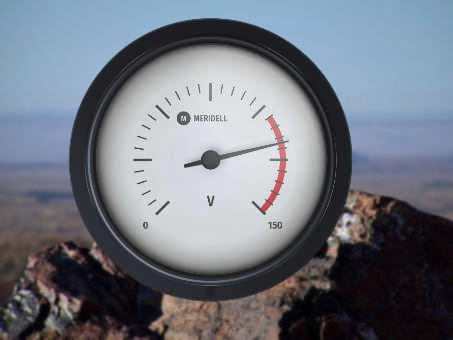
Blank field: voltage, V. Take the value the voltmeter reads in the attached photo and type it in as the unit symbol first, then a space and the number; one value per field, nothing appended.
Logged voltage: V 117.5
